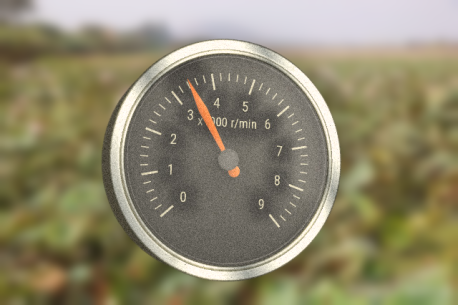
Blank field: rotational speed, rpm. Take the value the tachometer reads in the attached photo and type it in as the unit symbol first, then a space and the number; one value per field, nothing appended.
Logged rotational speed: rpm 3400
